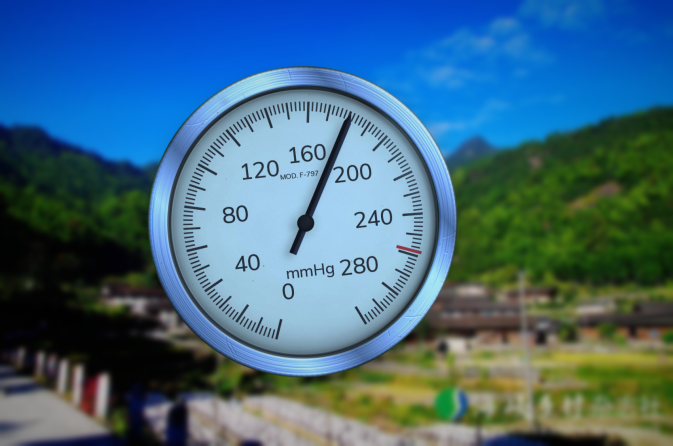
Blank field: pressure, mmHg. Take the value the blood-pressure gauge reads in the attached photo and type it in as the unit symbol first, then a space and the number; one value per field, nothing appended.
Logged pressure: mmHg 180
